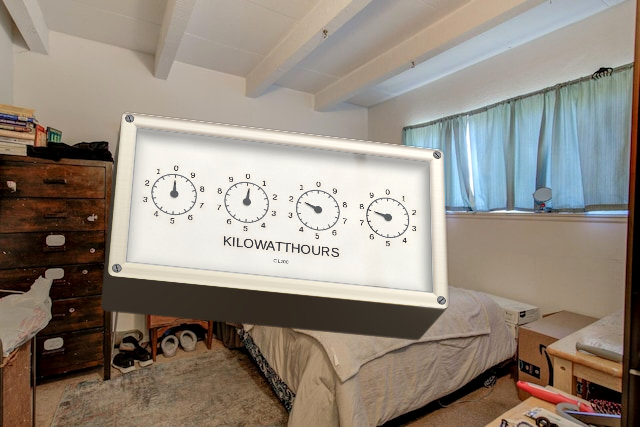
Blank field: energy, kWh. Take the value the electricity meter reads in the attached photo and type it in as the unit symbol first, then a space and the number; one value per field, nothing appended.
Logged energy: kWh 18
